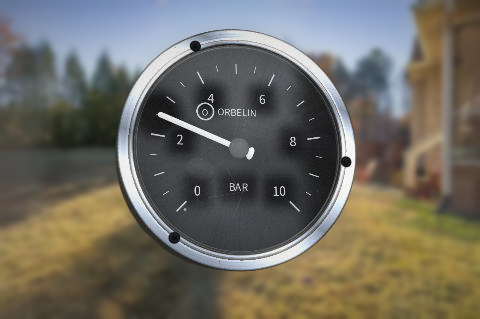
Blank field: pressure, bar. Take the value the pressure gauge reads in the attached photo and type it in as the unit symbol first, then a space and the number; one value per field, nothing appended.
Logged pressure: bar 2.5
